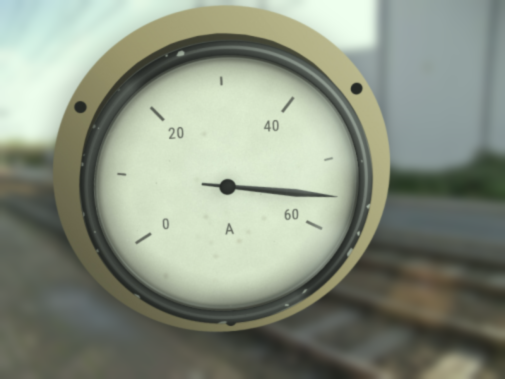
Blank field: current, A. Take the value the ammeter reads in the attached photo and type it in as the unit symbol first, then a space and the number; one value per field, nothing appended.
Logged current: A 55
